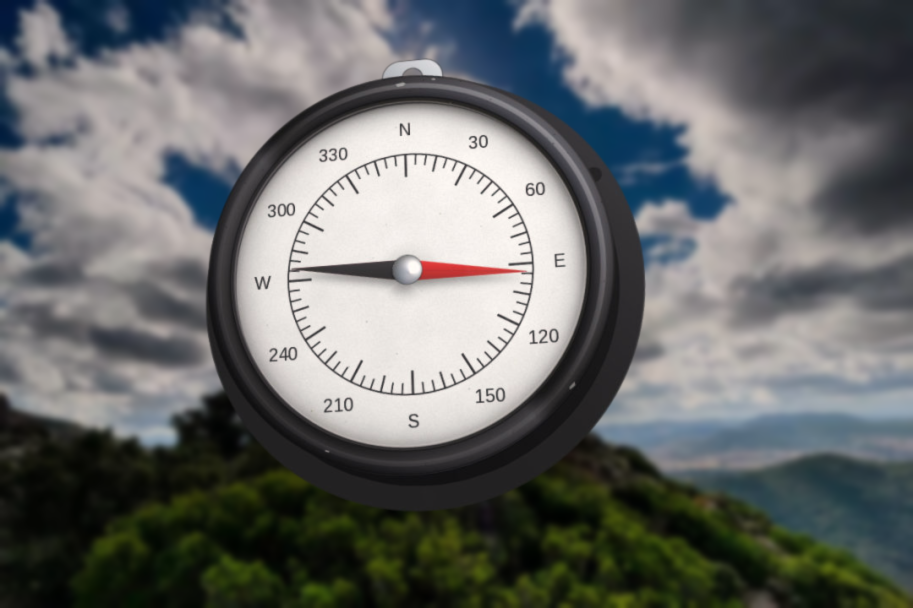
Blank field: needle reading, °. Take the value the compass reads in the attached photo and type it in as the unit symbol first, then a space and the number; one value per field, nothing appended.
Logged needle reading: ° 95
